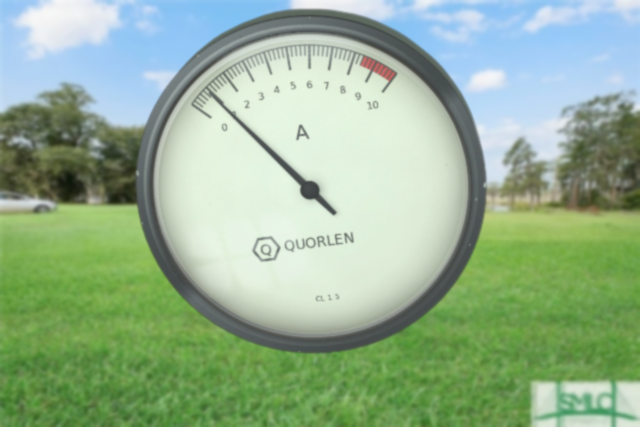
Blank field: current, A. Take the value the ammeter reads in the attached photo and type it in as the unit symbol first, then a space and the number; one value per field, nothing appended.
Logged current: A 1
